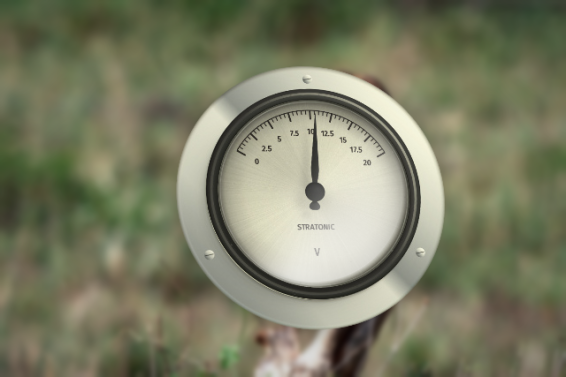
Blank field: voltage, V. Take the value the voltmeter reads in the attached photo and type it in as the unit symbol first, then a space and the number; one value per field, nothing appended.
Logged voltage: V 10.5
